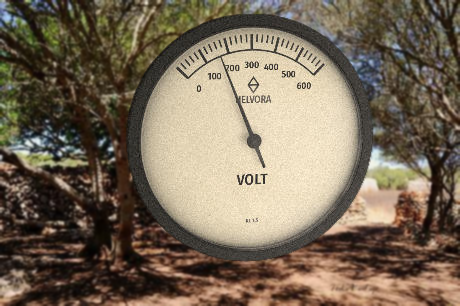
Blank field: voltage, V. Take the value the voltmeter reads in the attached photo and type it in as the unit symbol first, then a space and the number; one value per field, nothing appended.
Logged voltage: V 160
